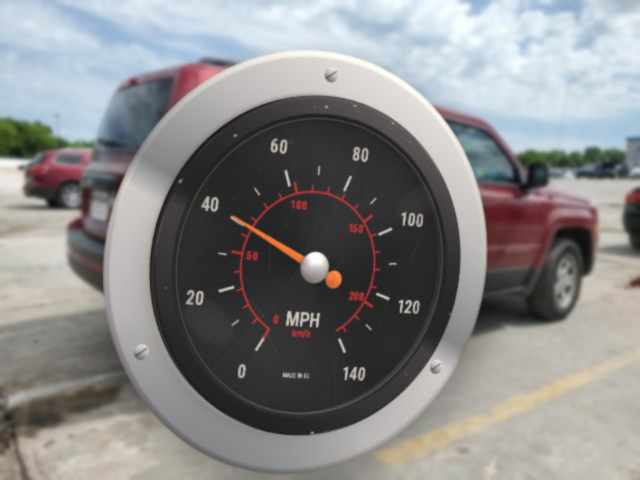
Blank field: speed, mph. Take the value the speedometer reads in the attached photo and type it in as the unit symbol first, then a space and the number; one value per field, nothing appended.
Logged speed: mph 40
